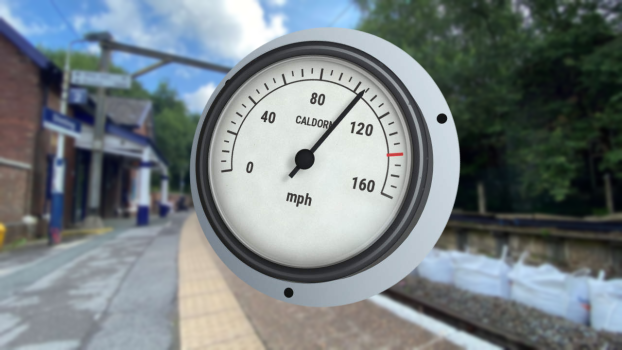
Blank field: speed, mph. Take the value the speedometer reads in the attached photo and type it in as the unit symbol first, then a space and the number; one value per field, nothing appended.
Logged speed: mph 105
